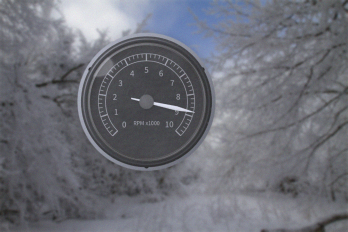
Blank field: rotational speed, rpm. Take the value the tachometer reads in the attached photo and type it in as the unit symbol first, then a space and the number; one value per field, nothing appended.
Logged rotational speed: rpm 8800
